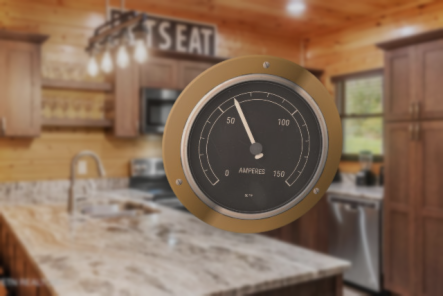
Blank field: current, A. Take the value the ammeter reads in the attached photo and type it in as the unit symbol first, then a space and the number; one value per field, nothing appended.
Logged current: A 60
